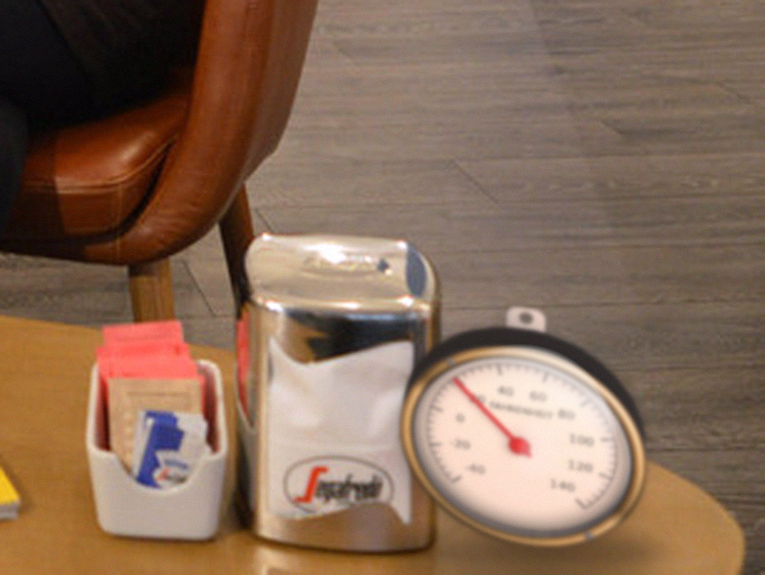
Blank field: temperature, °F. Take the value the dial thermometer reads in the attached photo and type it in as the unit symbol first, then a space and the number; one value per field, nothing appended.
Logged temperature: °F 20
